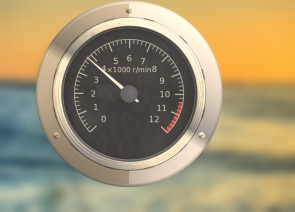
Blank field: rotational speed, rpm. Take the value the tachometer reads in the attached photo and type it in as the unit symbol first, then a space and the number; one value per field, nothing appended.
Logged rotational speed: rpm 3800
